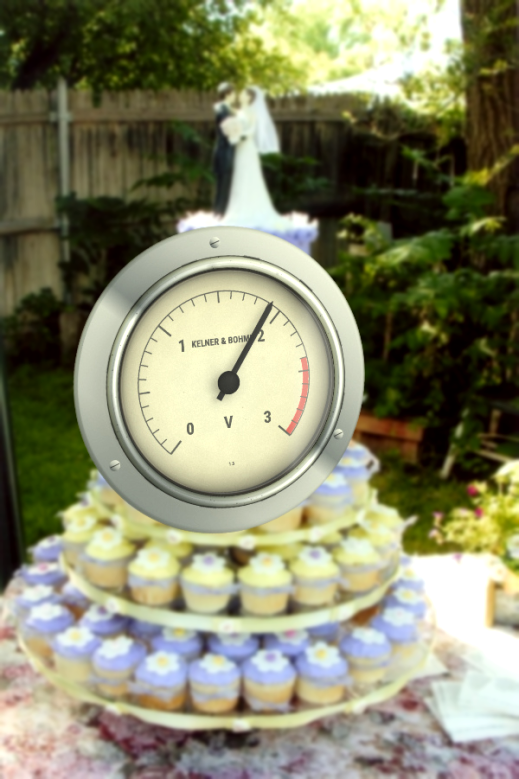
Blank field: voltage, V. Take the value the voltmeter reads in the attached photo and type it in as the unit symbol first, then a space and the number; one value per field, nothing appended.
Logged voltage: V 1.9
